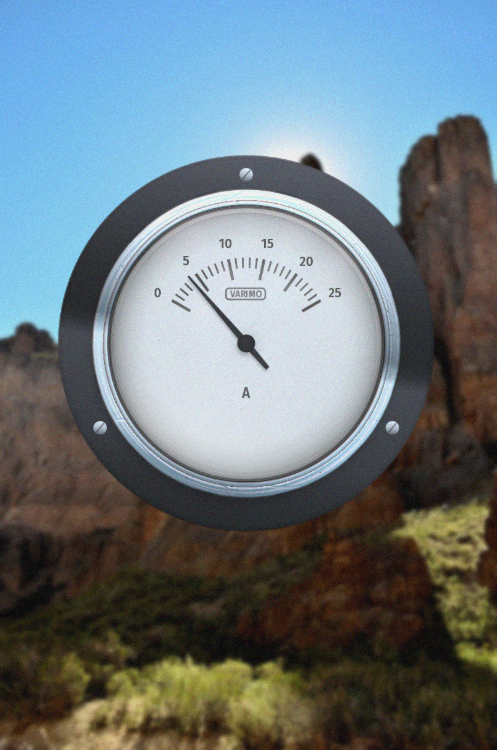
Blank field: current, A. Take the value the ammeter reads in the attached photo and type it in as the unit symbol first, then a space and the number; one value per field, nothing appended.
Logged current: A 4
